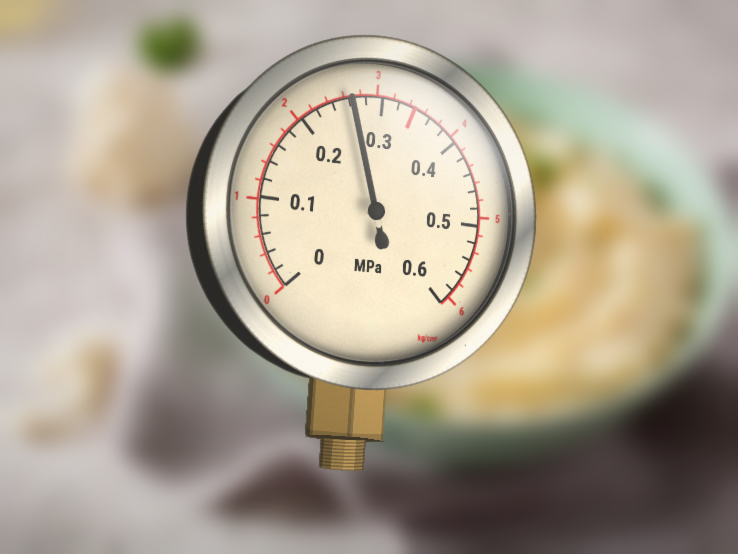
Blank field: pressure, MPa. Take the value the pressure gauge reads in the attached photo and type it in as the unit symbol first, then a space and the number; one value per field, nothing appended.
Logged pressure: MPa 0.26
